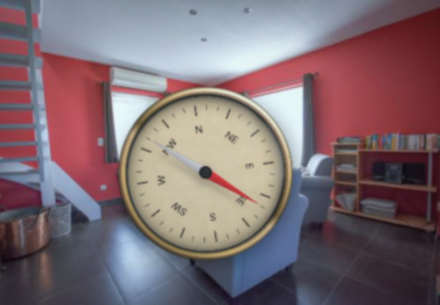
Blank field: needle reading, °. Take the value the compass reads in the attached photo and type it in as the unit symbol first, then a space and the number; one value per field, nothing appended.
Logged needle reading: ° 130
